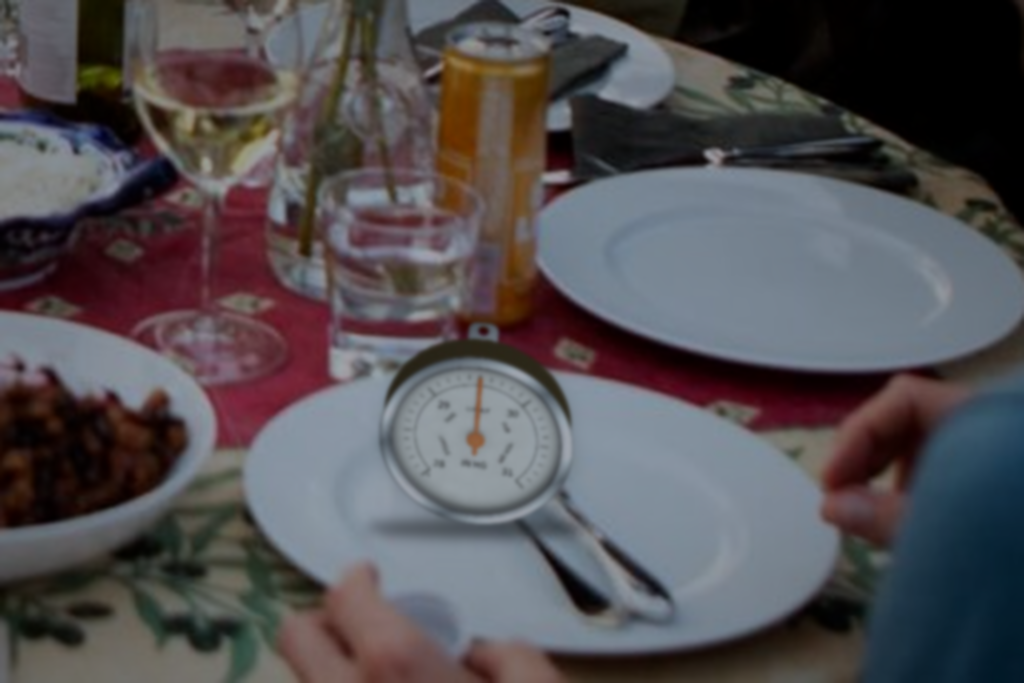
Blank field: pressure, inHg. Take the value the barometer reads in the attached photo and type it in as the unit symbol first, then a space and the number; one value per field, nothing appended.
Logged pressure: inHg 29.5
